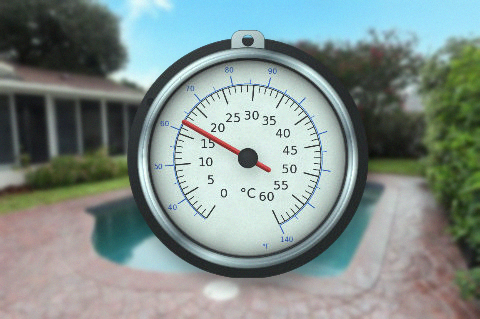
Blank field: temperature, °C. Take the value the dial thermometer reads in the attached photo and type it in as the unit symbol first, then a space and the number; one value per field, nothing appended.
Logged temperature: °C 17
